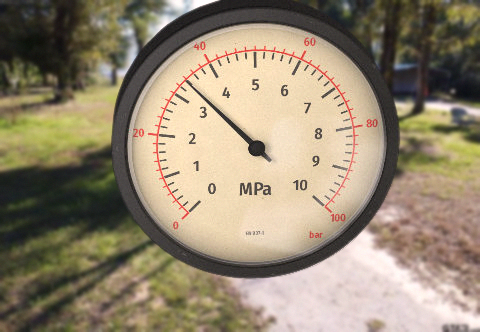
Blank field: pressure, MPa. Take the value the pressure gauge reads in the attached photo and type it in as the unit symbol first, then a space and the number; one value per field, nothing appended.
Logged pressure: MPa 3.4
